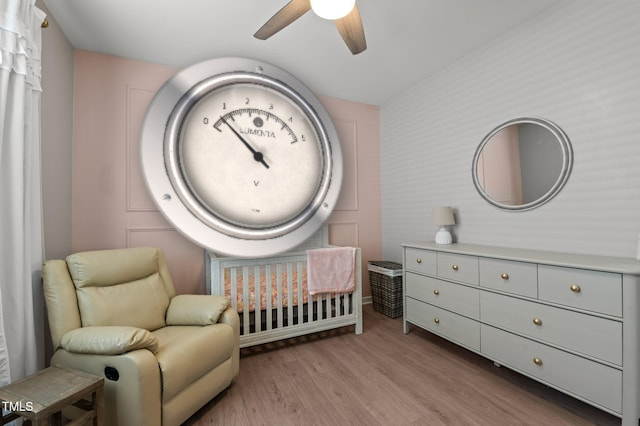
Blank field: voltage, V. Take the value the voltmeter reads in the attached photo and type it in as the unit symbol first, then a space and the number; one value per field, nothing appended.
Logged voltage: V 0.5
